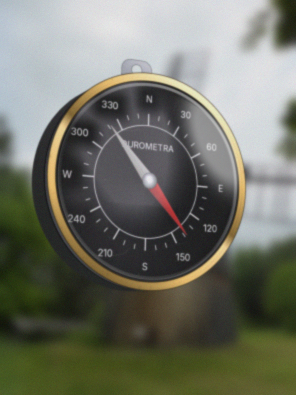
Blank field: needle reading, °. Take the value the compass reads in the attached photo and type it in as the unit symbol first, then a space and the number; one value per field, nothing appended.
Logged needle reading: ° 140
